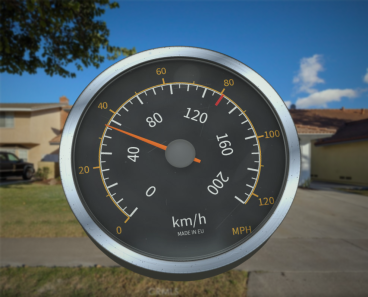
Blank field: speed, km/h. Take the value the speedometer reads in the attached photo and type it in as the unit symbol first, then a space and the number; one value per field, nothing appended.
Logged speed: km/h 55
